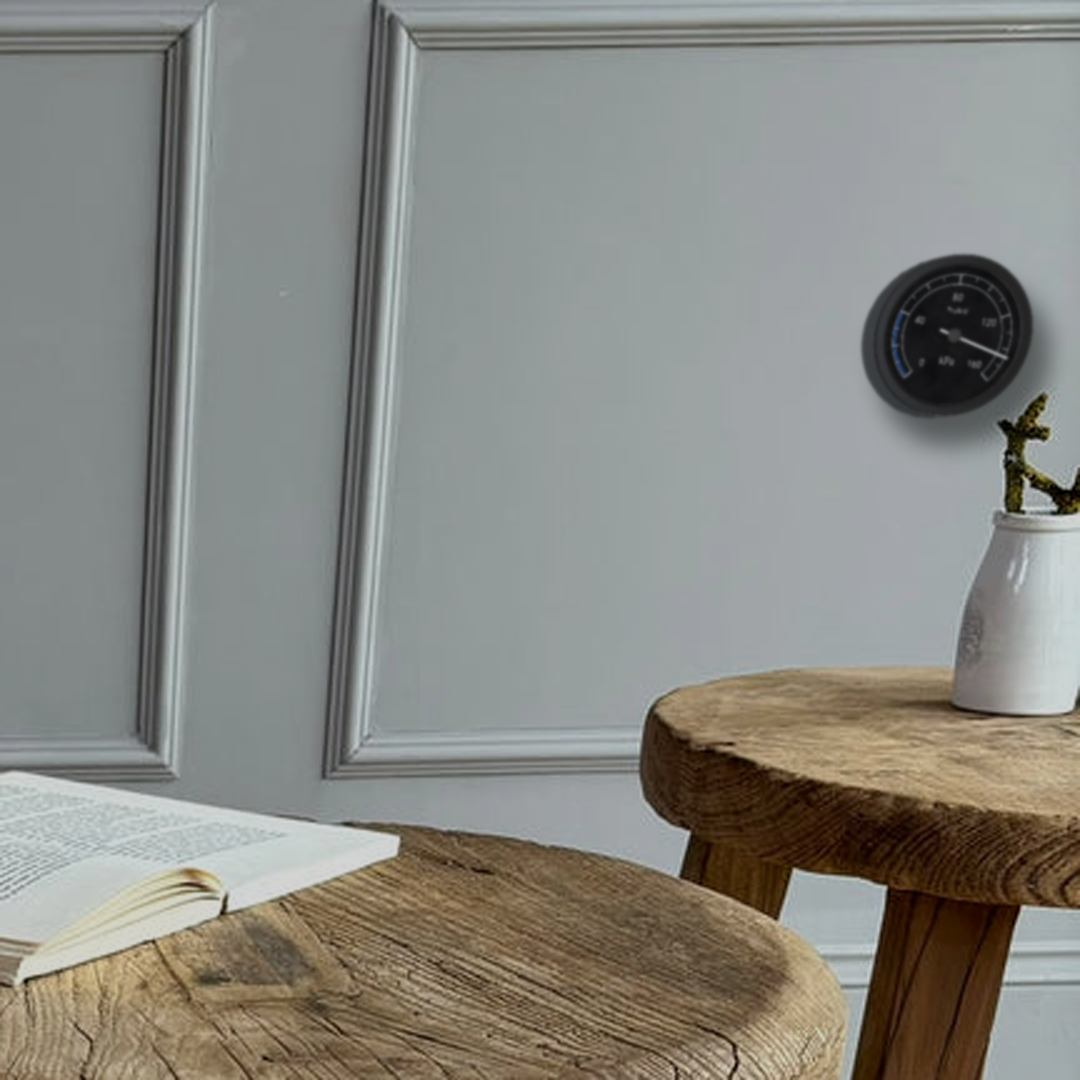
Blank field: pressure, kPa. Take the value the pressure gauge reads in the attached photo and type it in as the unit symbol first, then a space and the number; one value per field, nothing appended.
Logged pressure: kPa 145
